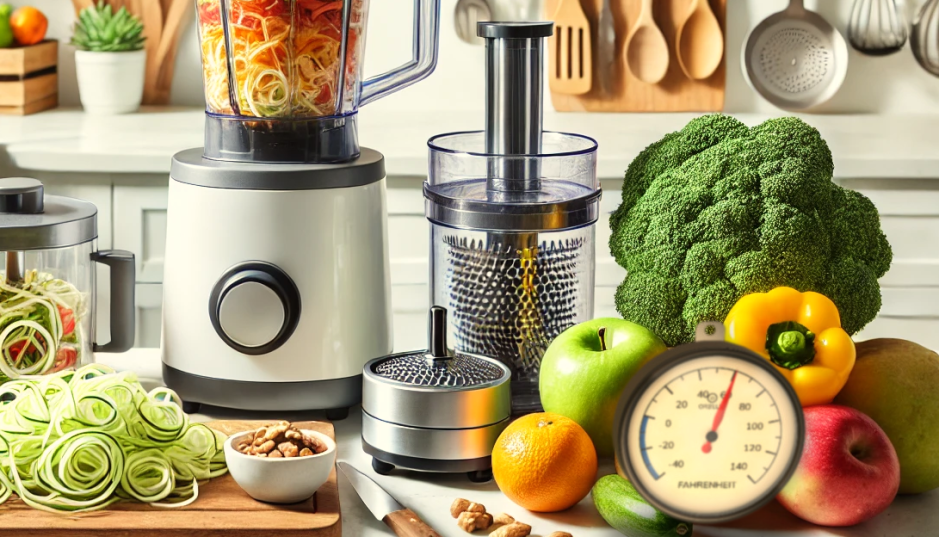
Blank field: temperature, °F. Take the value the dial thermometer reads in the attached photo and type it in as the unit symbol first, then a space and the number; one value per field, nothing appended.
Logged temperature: °F 60
